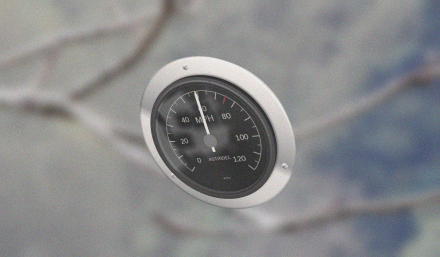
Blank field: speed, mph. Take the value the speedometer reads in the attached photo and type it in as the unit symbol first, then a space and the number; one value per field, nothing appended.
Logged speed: mph 60
